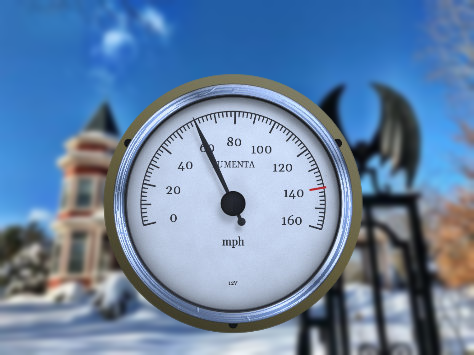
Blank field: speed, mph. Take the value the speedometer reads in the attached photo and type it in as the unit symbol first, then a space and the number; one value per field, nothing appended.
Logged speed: mph 60
